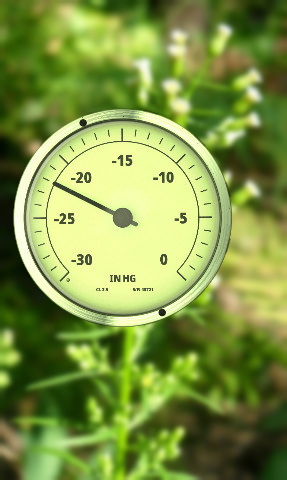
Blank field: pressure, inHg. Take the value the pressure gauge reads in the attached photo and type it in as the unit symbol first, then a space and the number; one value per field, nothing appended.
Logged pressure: inHg -22
